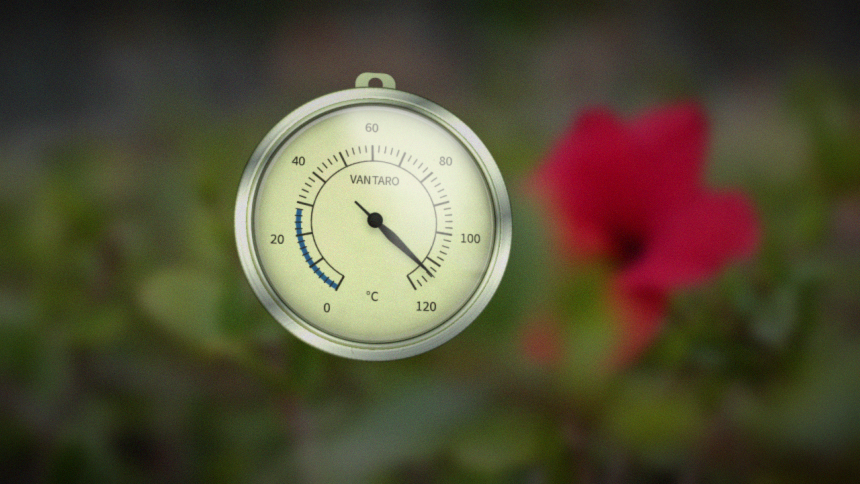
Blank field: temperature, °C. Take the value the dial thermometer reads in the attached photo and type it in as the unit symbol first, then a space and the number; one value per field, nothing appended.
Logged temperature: °C 114
